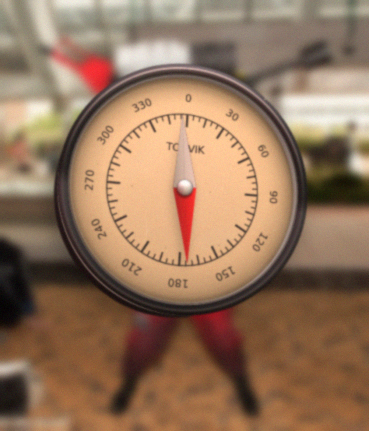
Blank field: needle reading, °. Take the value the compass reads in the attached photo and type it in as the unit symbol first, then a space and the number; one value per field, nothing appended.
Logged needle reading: ° 175
